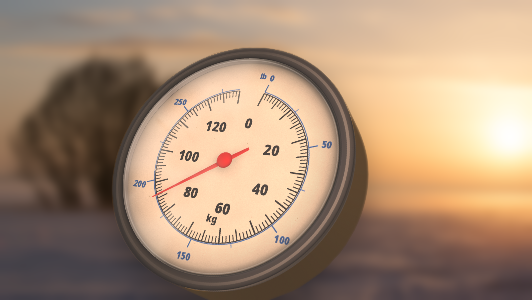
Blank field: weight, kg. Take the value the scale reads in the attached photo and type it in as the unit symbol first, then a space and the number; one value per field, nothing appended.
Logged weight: kg 85
